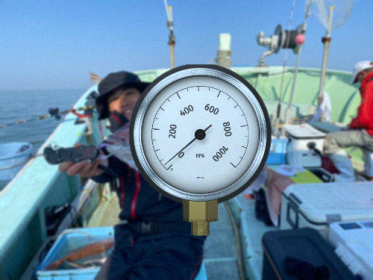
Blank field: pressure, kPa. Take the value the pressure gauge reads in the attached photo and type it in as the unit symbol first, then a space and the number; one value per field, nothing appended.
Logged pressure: kPa 25
